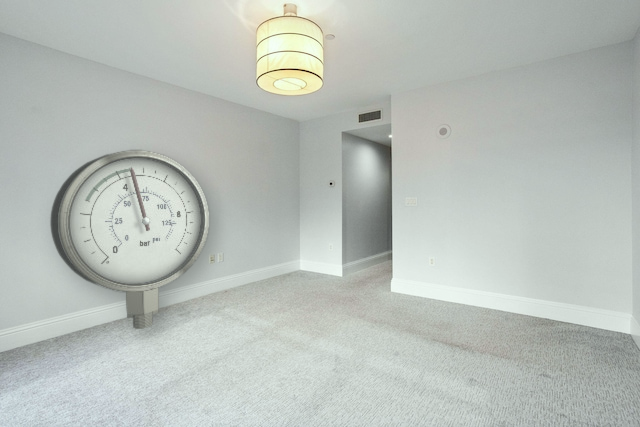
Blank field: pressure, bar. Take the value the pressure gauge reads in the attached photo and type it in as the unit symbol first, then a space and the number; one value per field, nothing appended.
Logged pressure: bar 4.5
